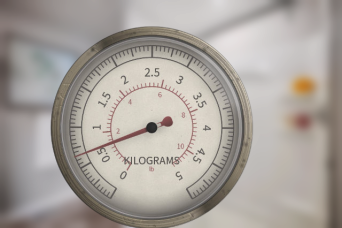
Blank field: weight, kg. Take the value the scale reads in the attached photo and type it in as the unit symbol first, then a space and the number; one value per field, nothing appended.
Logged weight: kg 0.65
